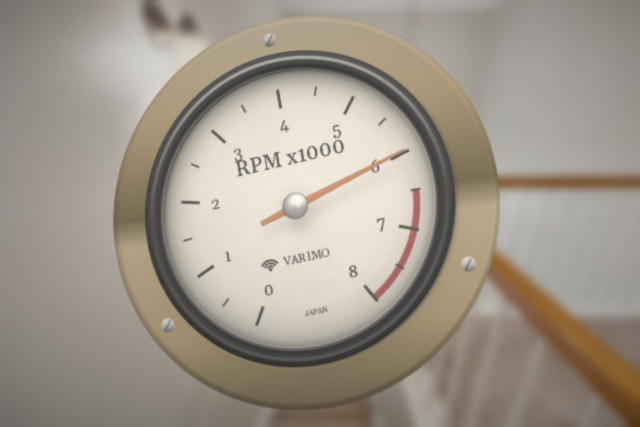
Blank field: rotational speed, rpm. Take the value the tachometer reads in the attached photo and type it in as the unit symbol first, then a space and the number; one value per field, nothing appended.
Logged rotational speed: rpm 6000
